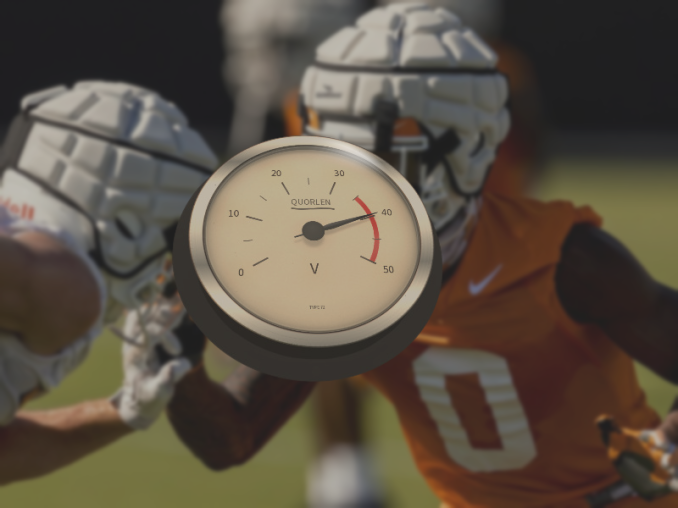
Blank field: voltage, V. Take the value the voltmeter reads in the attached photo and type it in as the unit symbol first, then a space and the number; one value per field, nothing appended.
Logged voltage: V 40
